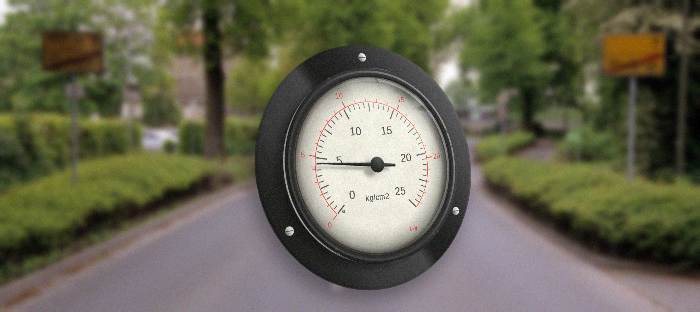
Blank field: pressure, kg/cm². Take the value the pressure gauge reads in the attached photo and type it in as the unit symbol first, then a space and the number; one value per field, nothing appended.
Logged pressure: kg/cm² 4.5
